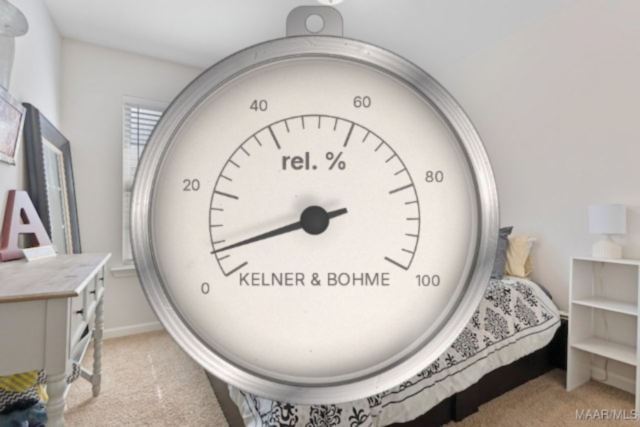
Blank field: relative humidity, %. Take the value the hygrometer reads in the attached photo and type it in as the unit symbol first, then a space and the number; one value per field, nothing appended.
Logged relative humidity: % 6
